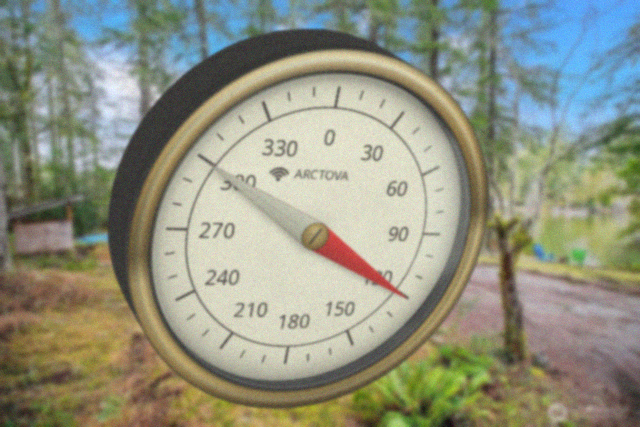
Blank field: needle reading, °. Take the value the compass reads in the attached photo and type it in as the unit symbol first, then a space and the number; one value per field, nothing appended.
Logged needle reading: ° 120
